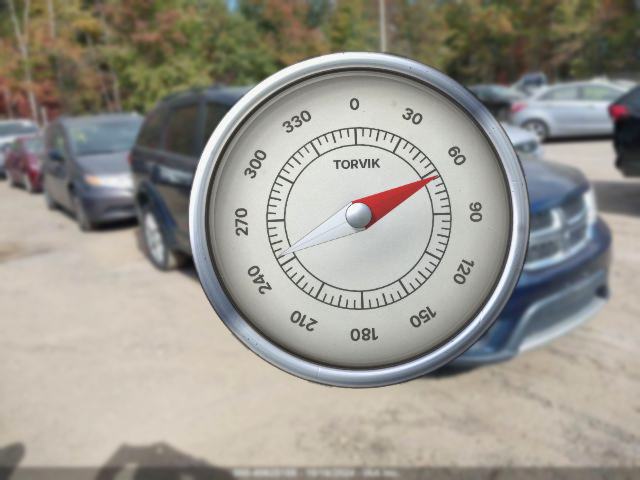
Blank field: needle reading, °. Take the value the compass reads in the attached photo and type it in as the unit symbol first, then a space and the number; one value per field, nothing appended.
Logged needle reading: ° 65
